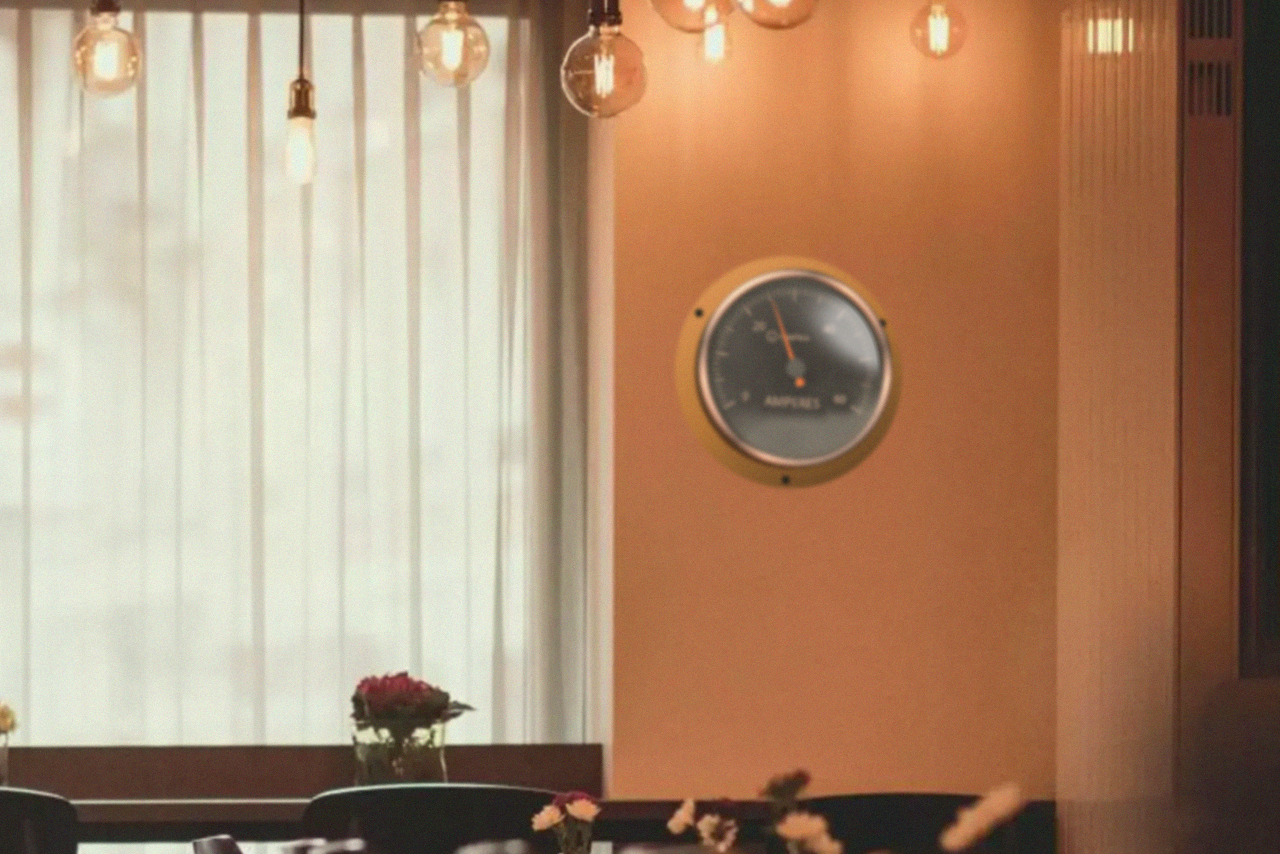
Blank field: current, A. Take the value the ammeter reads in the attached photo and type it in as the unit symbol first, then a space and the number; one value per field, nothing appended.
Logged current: A 25
